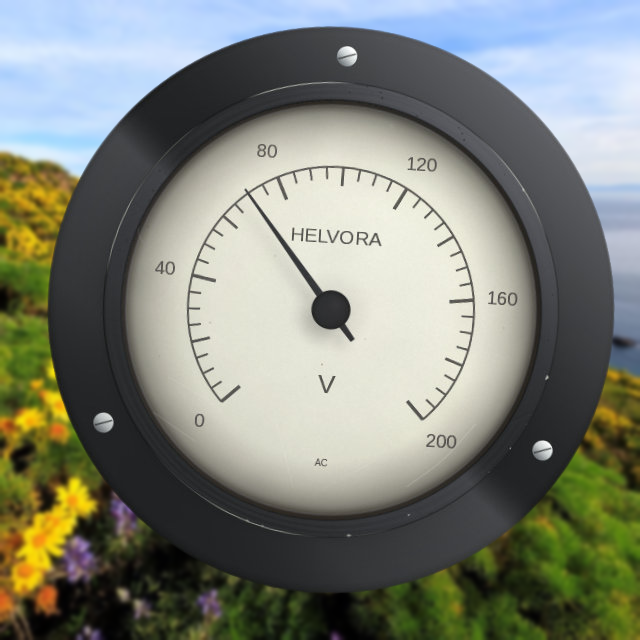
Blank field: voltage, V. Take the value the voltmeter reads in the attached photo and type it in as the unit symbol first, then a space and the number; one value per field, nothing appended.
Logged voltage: V 70
